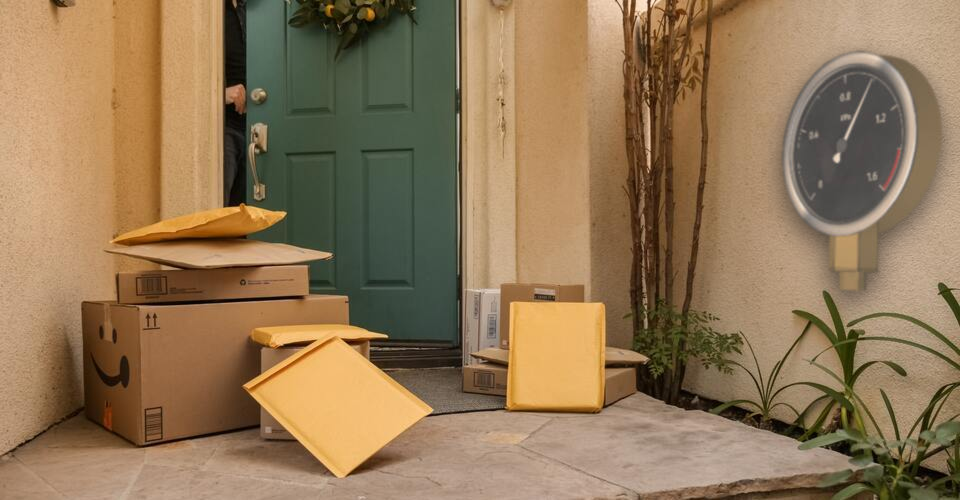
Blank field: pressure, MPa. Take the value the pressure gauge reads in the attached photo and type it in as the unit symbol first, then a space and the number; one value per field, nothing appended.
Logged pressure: MPa 1
